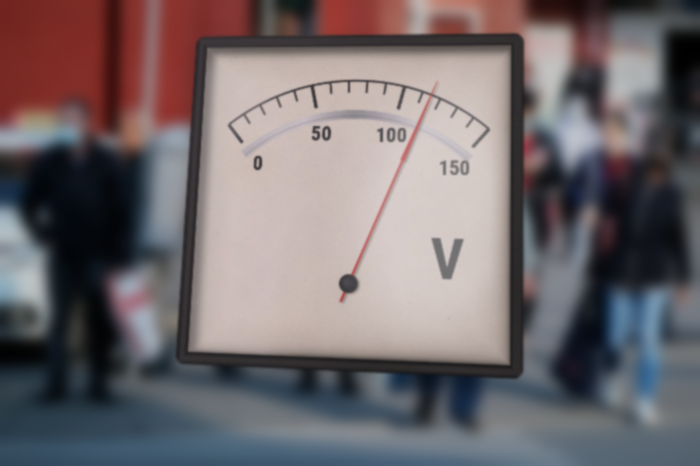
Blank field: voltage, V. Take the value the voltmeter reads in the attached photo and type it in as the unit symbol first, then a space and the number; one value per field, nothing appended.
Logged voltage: V 115
